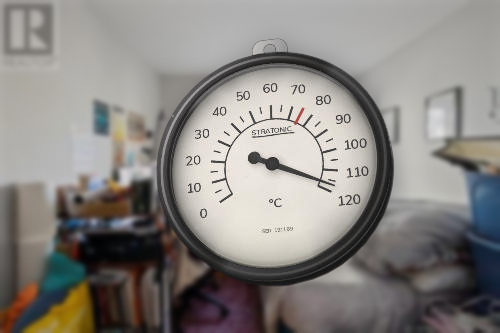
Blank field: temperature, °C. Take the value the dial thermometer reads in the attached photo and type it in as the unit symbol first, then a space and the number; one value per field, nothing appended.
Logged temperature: °C 117.5
